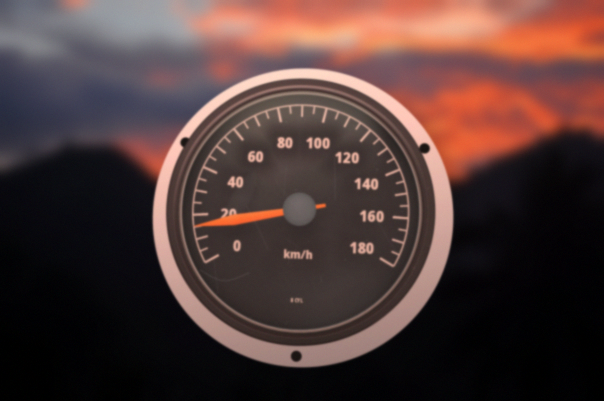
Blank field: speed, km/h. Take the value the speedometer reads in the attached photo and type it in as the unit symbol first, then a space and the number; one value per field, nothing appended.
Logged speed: km/h 15
